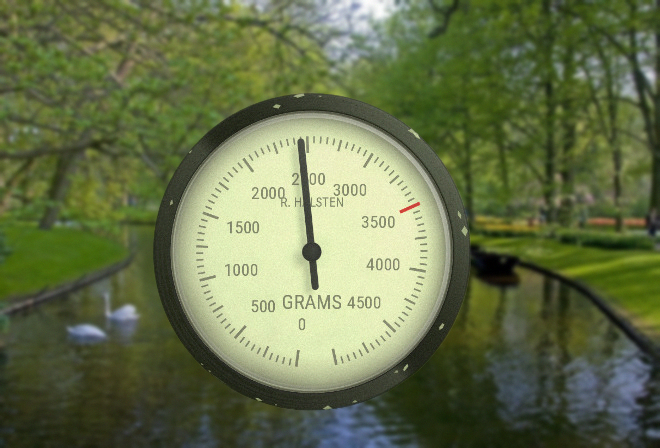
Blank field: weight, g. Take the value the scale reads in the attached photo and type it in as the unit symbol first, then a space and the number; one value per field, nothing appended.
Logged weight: g 2450
